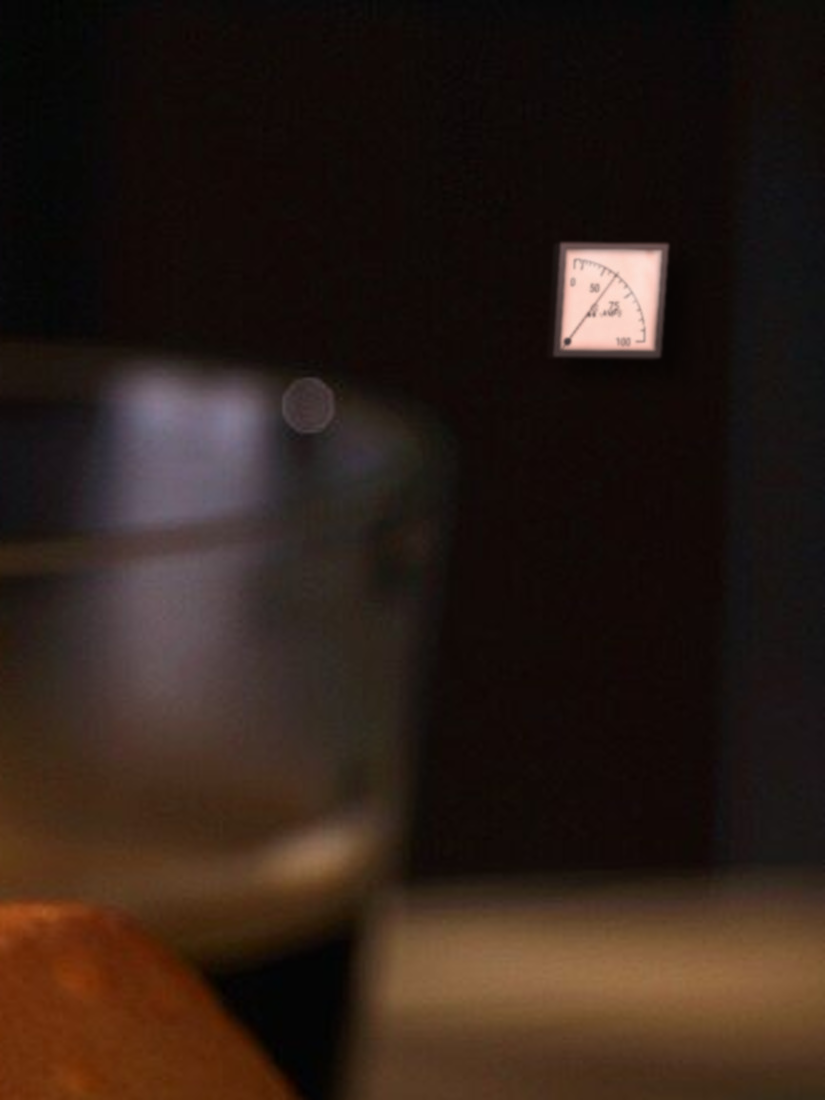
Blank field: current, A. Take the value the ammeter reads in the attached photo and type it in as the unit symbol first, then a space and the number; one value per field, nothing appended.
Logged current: A 60
